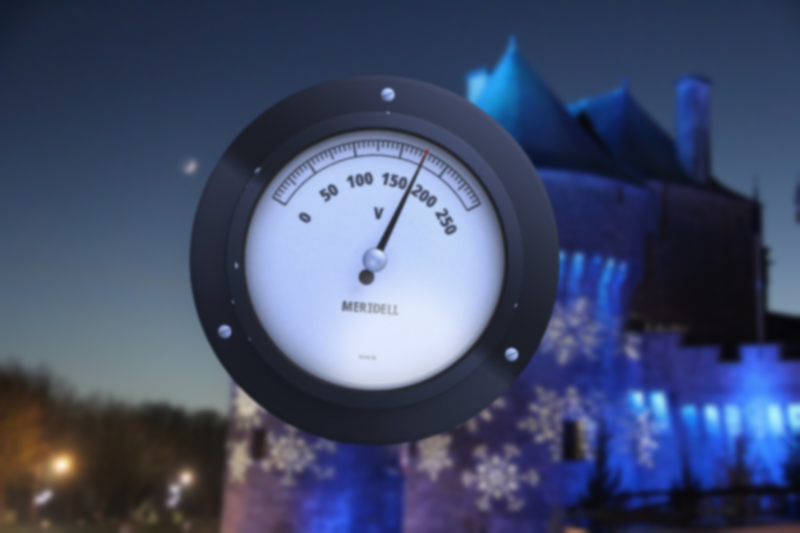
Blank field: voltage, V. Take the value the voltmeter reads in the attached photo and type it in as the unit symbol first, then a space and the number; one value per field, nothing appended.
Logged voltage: V 175
